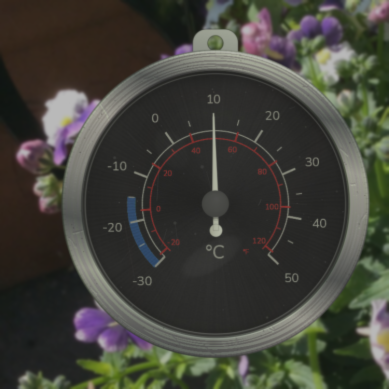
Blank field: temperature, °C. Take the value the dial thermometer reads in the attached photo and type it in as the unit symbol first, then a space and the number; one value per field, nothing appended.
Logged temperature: °C 10
